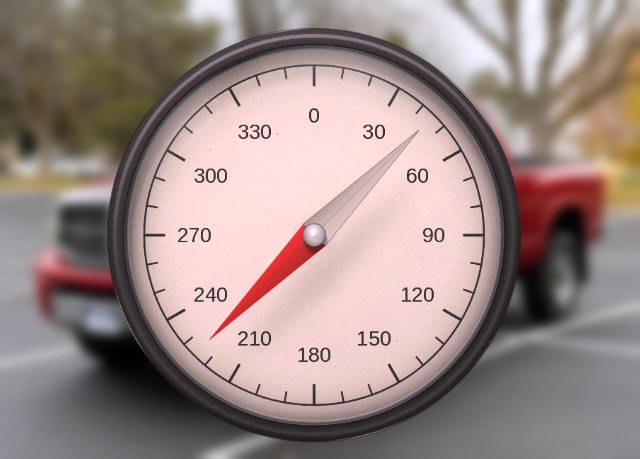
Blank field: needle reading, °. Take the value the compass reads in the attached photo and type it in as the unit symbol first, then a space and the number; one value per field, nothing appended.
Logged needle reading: ° 225
